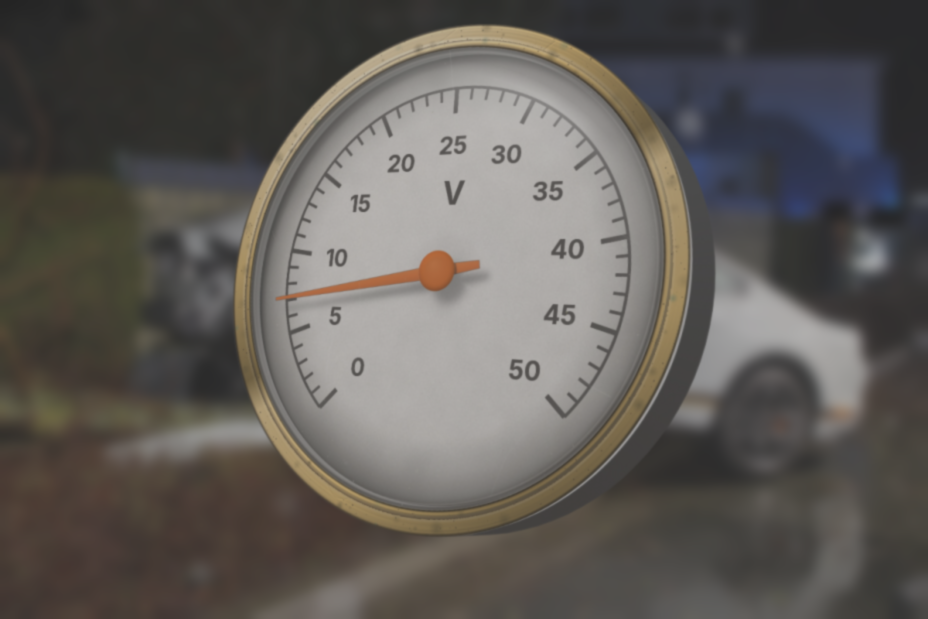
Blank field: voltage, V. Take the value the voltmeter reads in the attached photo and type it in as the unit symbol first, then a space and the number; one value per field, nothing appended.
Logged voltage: V 7
